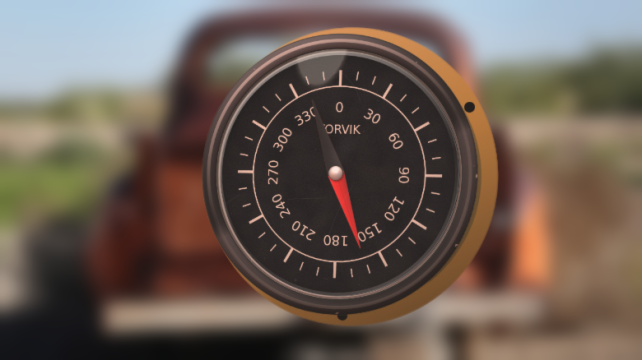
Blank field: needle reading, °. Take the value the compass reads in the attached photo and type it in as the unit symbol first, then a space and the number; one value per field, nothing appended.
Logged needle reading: ° 160
